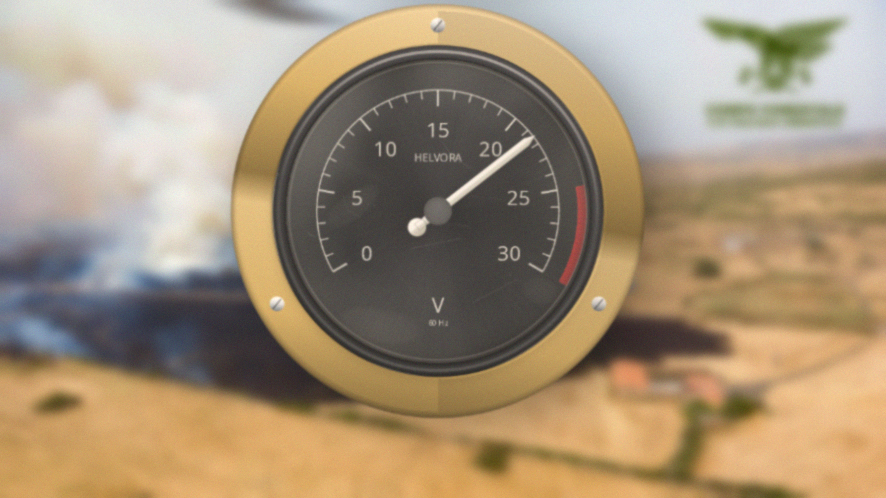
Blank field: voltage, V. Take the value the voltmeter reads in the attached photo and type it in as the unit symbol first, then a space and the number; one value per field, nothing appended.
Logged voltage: V 21.5
